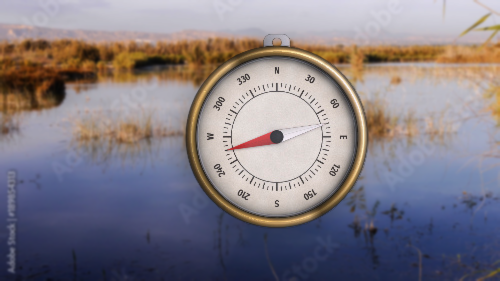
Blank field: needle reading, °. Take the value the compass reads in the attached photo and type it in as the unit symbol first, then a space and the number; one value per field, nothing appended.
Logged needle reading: ° 255
